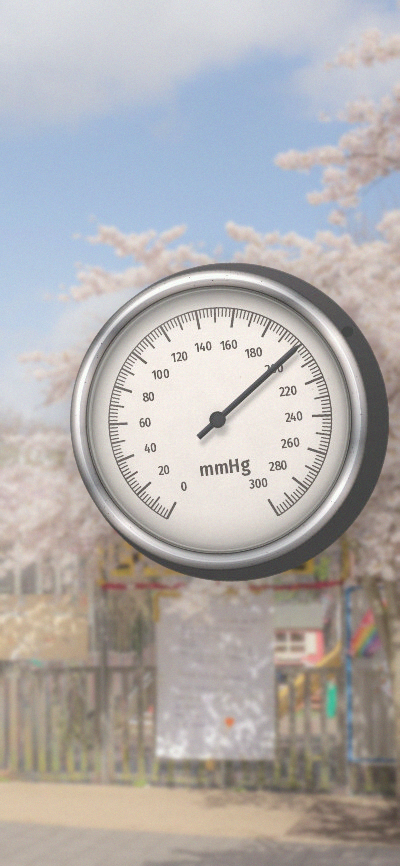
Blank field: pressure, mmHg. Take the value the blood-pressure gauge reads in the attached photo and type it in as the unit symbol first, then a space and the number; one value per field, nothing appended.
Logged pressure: mmHg 200
